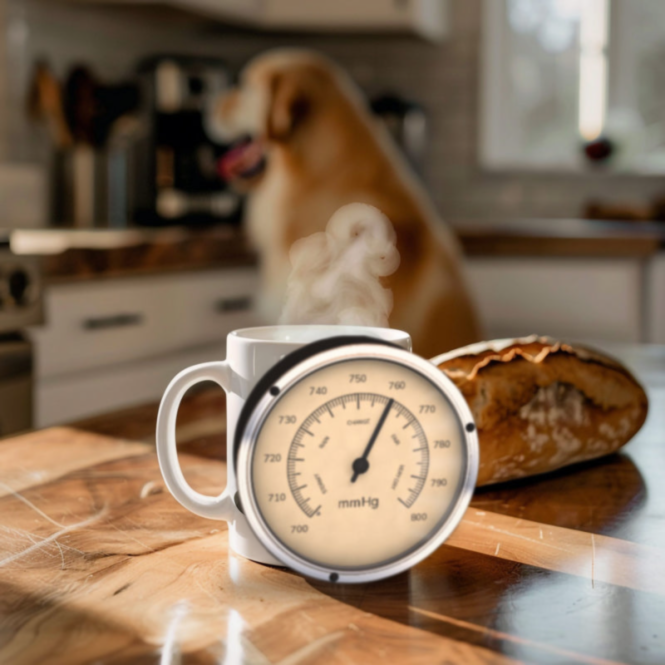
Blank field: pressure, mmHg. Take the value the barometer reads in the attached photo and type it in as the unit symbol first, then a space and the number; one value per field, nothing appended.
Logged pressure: mmHg 760
